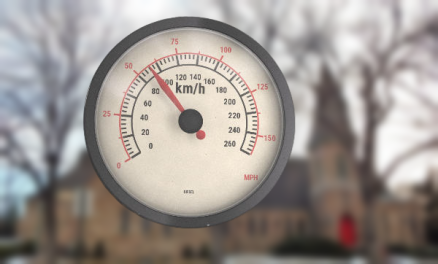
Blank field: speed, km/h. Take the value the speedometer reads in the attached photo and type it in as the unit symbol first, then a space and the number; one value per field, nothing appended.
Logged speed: km/h 92
